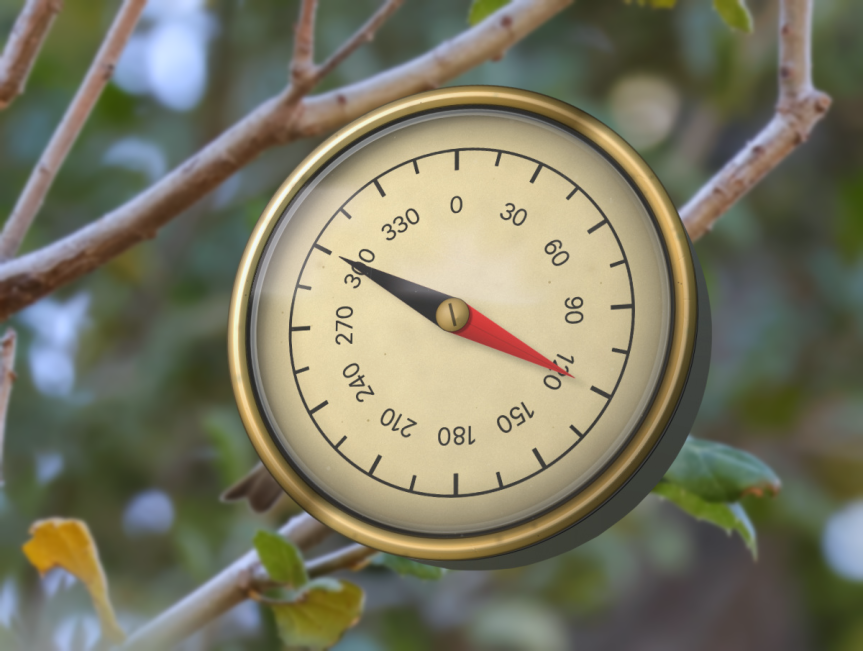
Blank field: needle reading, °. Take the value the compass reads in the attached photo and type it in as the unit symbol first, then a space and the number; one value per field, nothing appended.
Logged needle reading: ° 120
